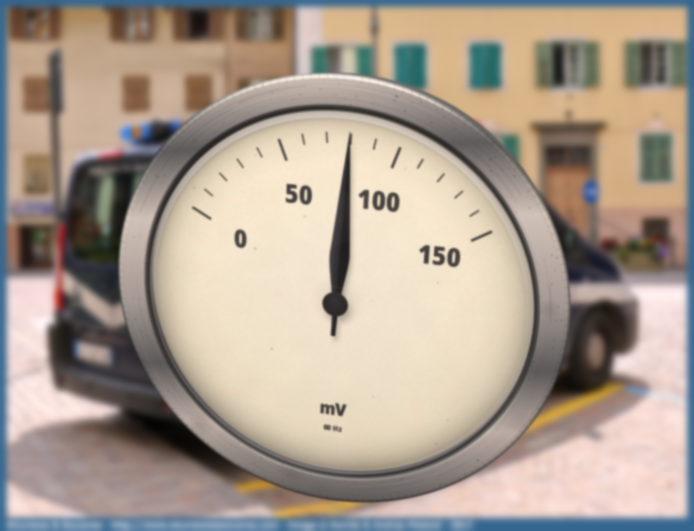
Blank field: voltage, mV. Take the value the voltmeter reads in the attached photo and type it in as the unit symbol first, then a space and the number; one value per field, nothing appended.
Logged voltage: mV 80
